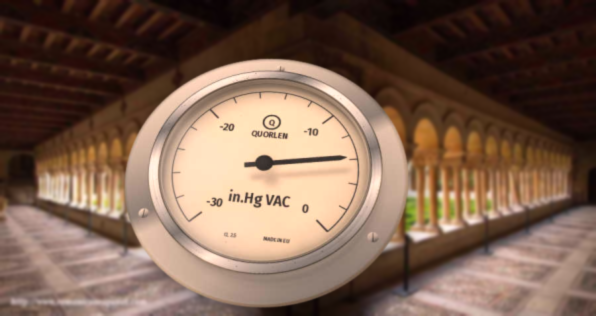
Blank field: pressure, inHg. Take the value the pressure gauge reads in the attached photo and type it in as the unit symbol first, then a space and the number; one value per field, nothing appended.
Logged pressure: inHg -6
